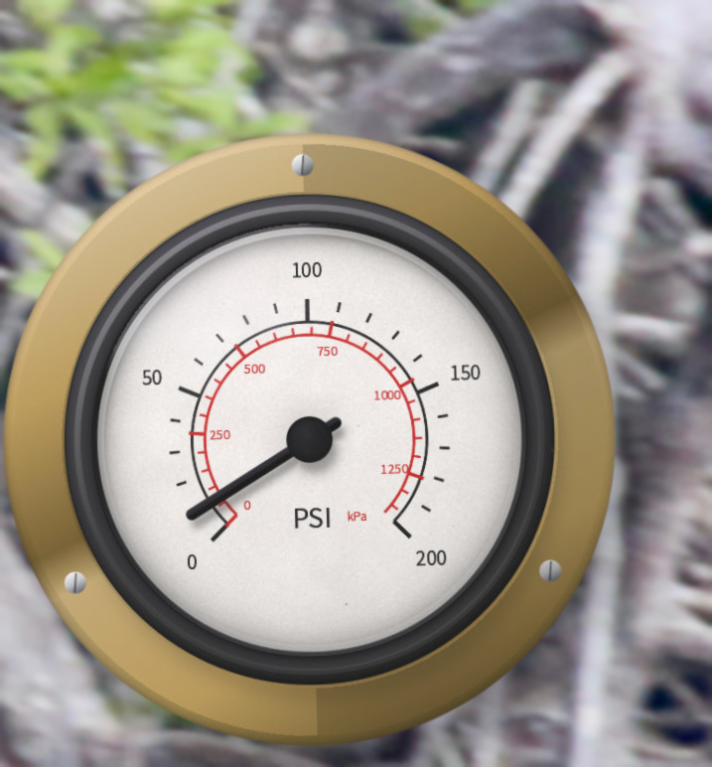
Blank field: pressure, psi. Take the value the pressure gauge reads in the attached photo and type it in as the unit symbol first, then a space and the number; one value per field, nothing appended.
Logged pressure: psi 10
